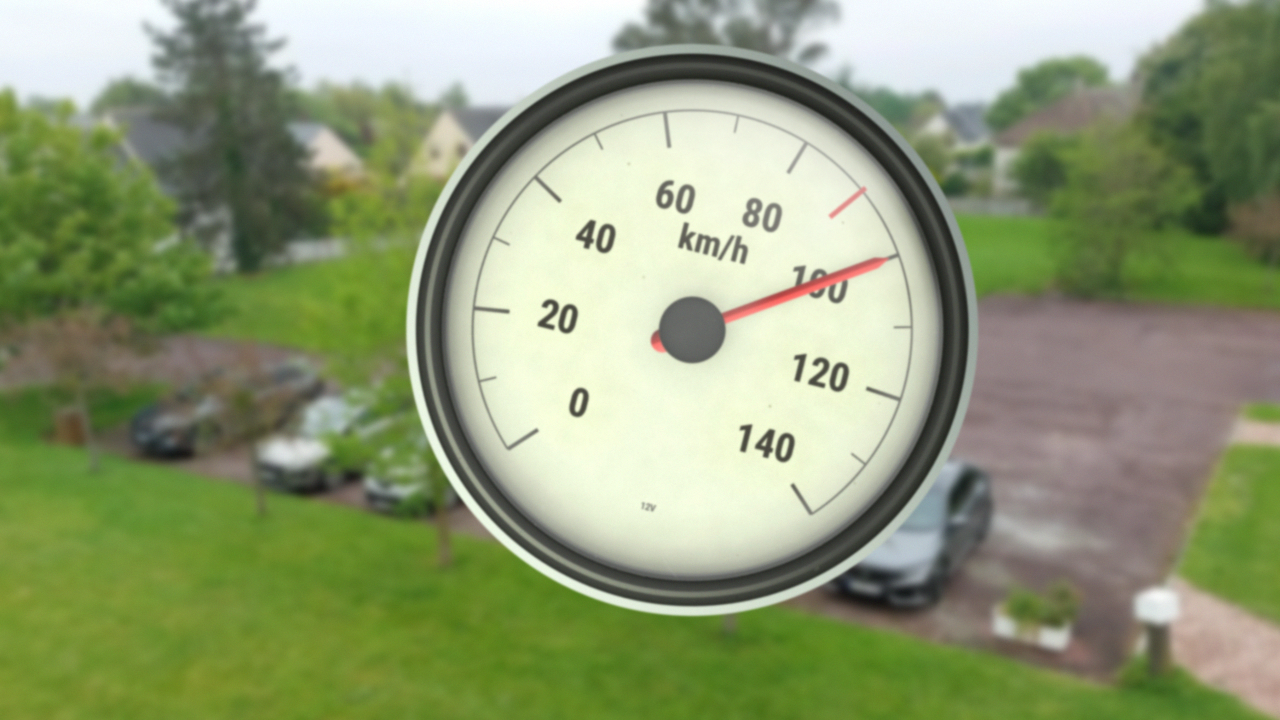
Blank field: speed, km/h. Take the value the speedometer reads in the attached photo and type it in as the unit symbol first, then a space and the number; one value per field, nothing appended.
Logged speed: km/h 100
